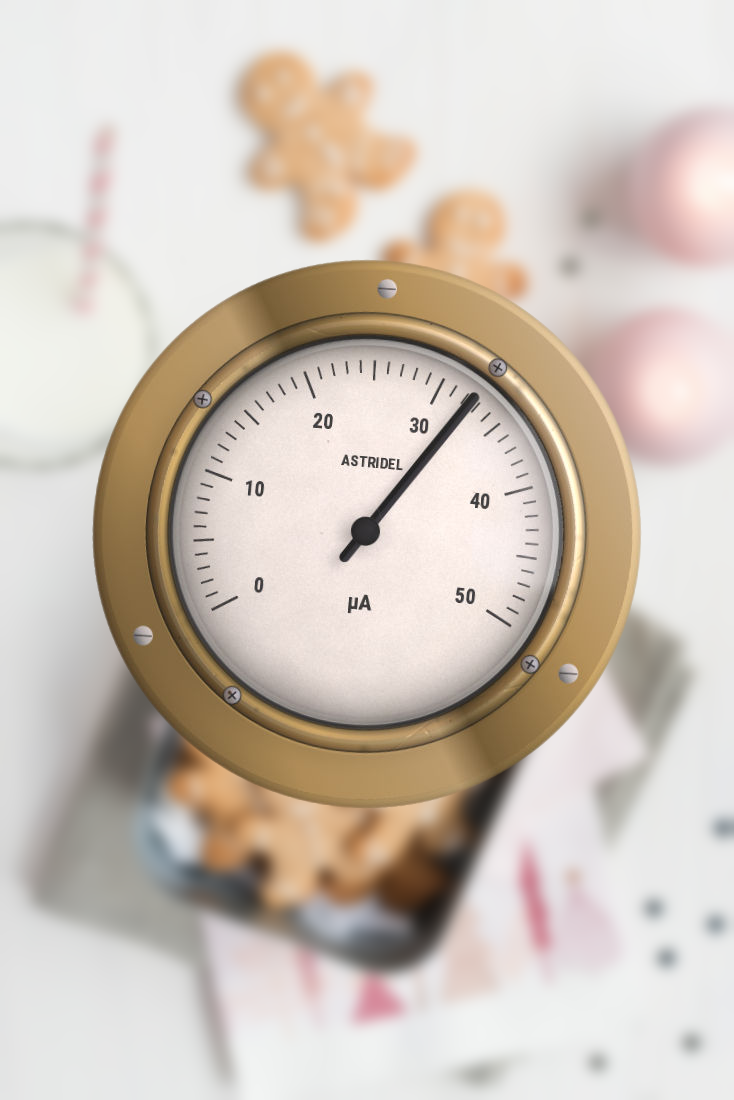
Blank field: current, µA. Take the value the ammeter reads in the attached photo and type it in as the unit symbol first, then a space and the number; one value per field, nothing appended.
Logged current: µA 32.5
